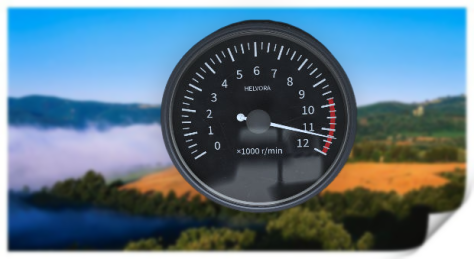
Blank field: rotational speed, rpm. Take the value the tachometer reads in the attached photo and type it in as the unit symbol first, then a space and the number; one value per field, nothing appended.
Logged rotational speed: rpm 11250
